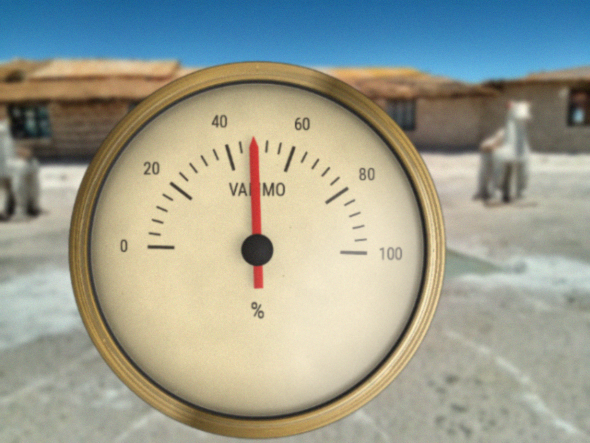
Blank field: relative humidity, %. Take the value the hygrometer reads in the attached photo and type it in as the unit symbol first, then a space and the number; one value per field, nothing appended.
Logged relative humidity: % 48
